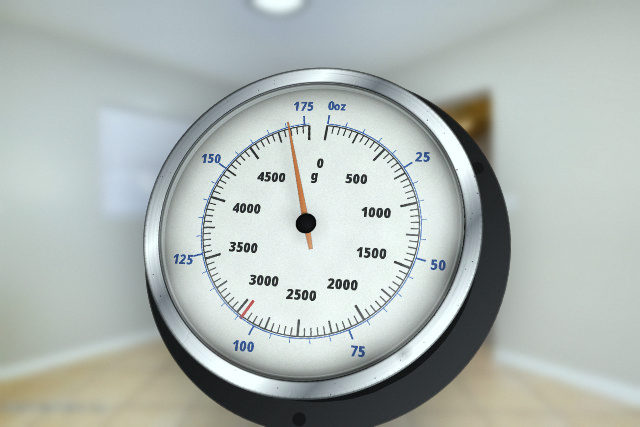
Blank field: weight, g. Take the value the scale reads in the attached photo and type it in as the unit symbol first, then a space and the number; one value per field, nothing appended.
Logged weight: g 4850
